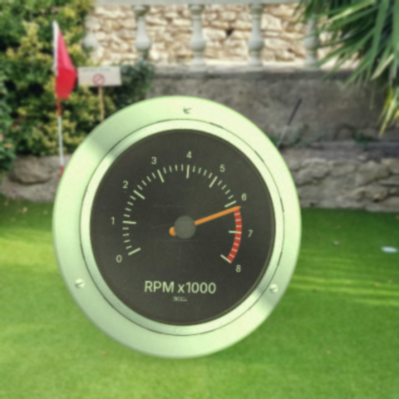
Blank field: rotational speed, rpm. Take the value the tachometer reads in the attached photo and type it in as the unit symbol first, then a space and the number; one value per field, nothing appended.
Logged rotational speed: rpm 6200
